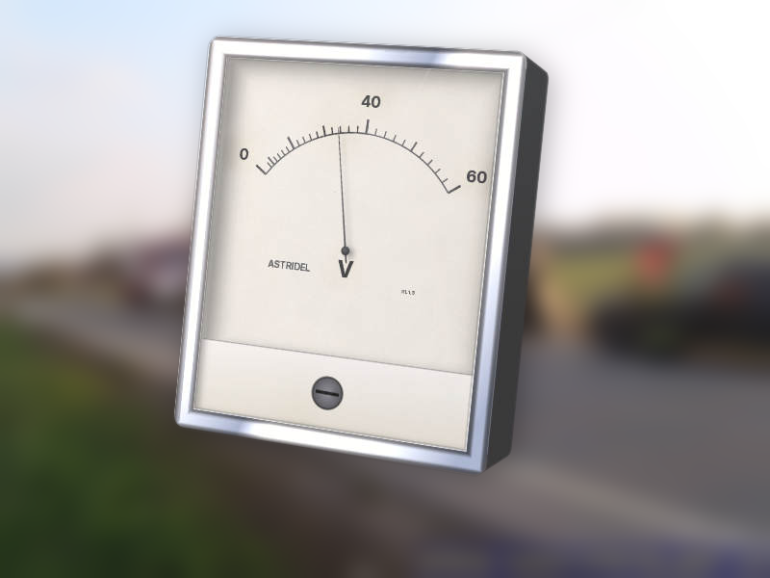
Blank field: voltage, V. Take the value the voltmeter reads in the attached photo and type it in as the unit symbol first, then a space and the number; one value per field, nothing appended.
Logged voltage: V 34
